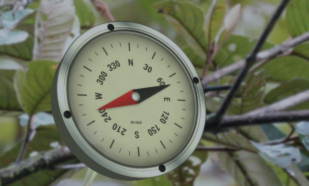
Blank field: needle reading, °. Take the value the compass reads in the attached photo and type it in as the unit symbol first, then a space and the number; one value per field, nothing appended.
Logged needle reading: ° 250
